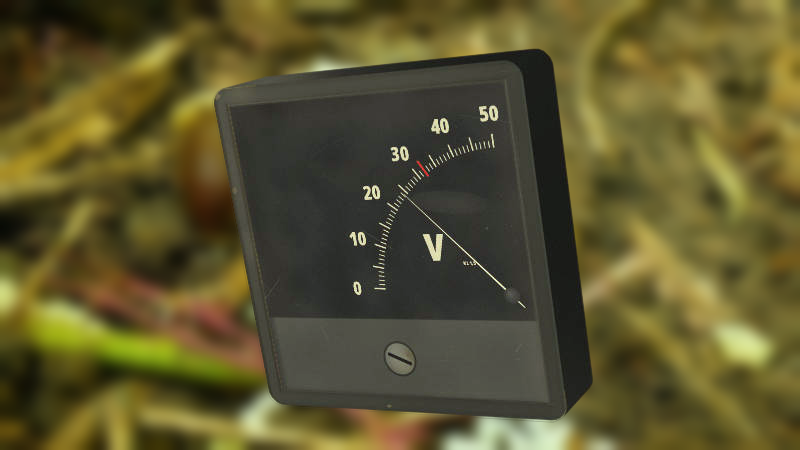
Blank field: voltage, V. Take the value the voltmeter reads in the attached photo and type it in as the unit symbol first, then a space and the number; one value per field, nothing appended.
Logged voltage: V 25
